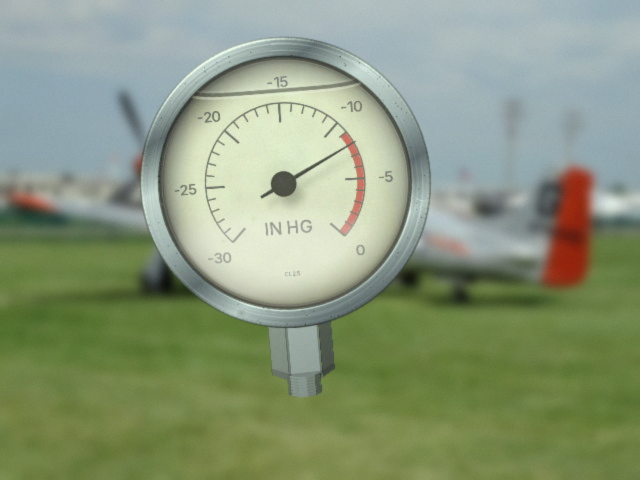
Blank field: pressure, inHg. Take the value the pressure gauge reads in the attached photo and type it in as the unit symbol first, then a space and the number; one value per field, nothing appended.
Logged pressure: inHg -8
